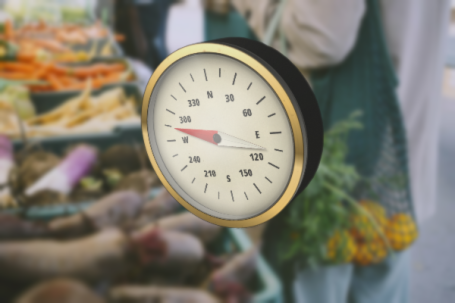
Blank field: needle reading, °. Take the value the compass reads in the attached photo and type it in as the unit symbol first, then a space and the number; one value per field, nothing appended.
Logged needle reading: ° 285
